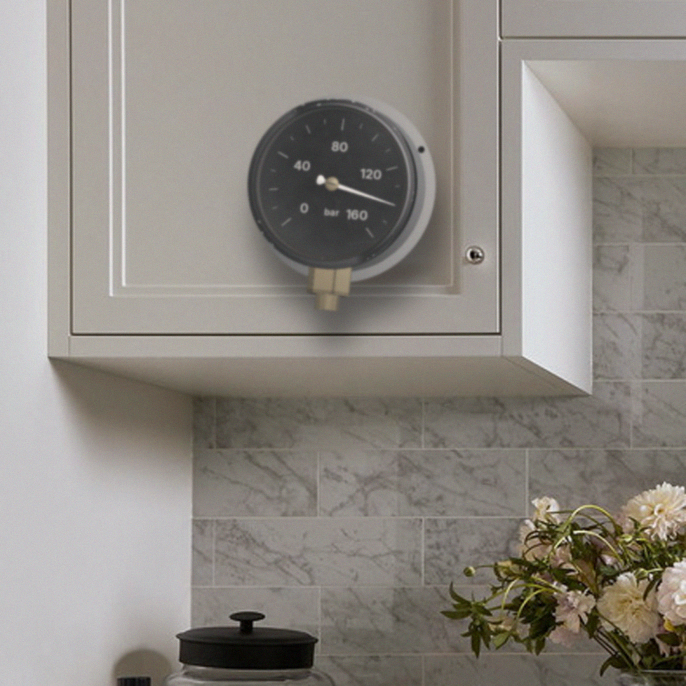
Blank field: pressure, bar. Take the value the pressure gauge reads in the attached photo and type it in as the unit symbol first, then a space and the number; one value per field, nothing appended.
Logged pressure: bar 140
